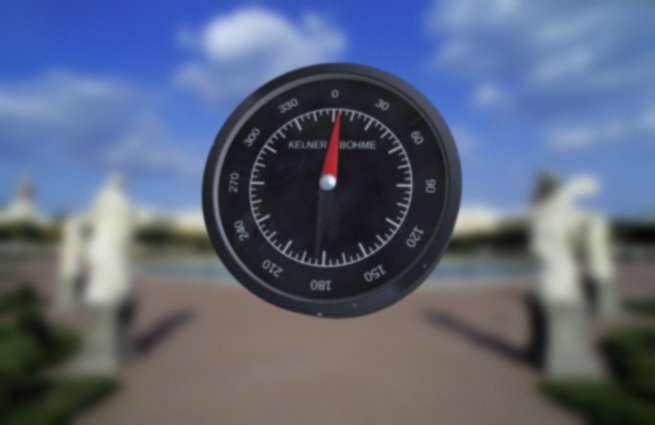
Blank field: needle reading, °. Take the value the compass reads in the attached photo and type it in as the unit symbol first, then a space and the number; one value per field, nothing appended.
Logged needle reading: ° 5
